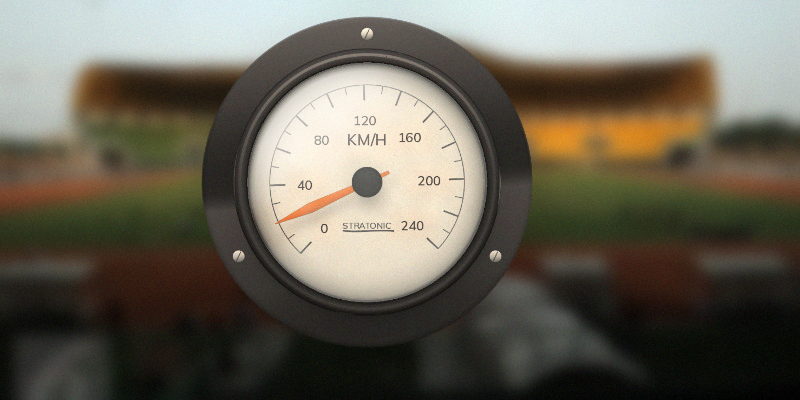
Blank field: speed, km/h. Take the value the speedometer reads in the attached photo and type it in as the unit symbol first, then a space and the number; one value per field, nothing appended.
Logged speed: km/h 20
